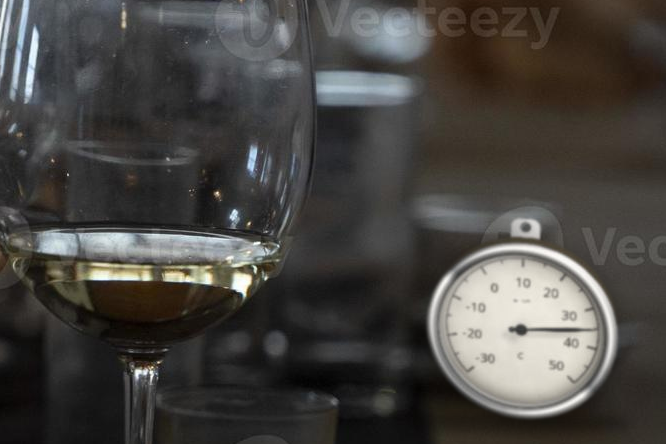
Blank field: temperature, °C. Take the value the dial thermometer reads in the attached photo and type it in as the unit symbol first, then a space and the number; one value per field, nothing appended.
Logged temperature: °C 35
